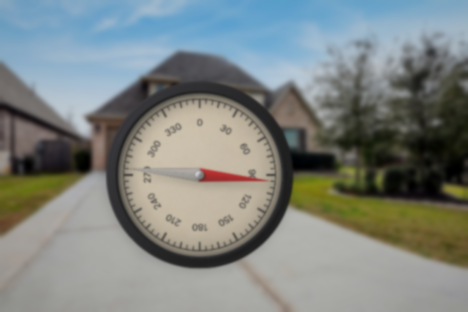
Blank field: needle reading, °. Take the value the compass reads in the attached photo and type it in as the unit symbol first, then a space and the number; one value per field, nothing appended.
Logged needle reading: ° 95
